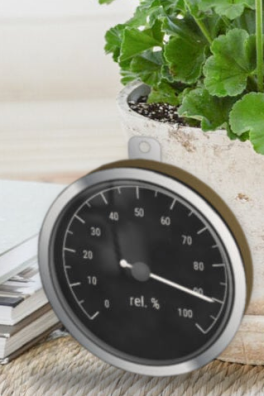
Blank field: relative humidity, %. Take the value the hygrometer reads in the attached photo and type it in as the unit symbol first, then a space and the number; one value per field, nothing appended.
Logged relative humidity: % 90
